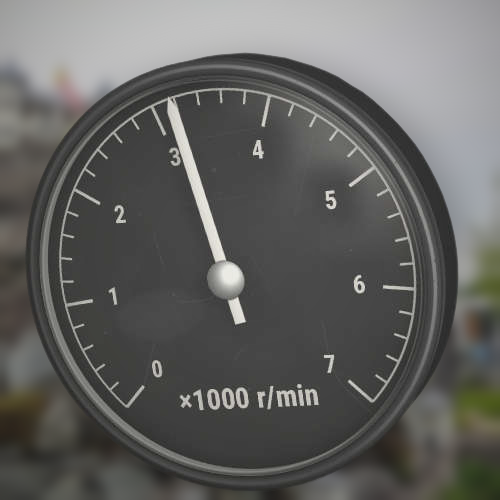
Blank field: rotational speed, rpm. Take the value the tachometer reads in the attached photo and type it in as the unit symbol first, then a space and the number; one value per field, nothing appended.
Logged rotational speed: rpm 3200
